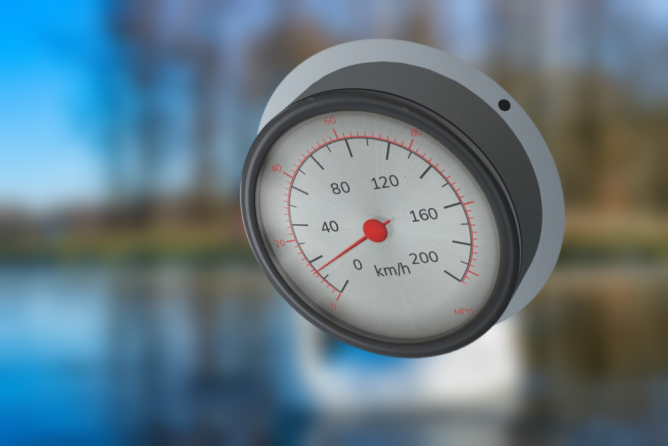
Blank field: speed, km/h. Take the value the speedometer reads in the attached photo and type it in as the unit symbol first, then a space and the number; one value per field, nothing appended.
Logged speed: km/h 15
